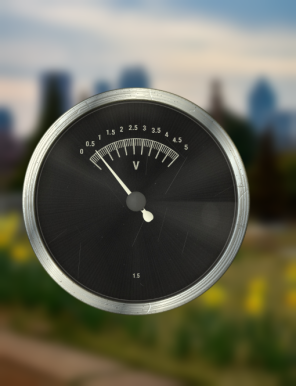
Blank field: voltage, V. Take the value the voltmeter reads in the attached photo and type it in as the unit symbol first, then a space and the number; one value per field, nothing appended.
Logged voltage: V 0.5
